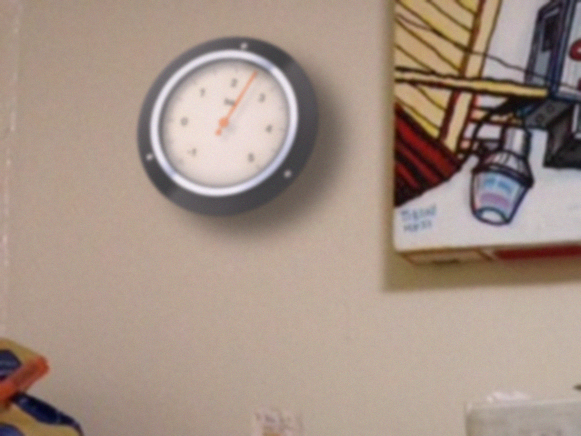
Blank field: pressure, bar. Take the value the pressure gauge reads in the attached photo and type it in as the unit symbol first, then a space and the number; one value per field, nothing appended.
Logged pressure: bar 2.5
